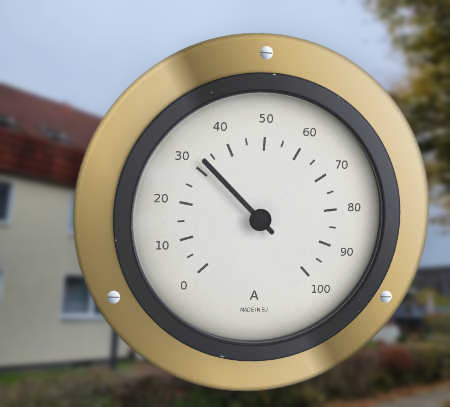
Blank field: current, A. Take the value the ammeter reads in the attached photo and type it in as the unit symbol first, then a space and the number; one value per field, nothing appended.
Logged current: A 32.5
